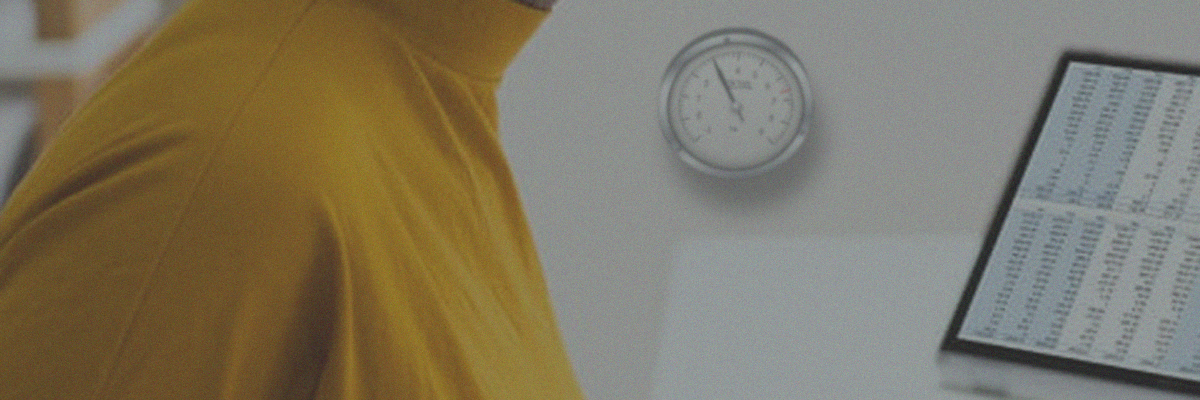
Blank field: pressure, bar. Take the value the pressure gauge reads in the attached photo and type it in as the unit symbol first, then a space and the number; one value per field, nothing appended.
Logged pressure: bar 3
